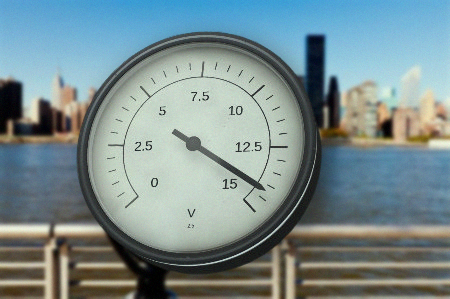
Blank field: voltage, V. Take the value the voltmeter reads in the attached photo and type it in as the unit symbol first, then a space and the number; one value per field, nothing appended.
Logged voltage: V 14.25
